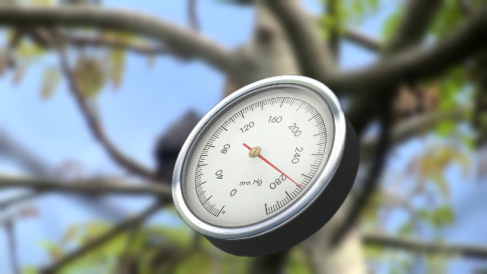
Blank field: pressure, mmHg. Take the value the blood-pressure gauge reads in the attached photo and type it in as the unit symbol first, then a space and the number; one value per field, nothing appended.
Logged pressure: mmHg 270
